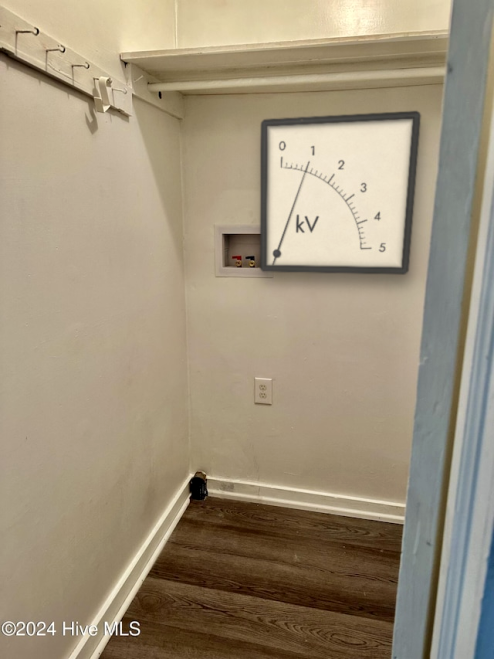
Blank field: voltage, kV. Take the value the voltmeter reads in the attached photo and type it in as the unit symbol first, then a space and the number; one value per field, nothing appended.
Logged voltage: kV 1
